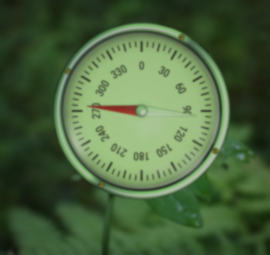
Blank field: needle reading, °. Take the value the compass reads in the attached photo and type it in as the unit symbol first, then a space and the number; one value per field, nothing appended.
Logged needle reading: ° 275
